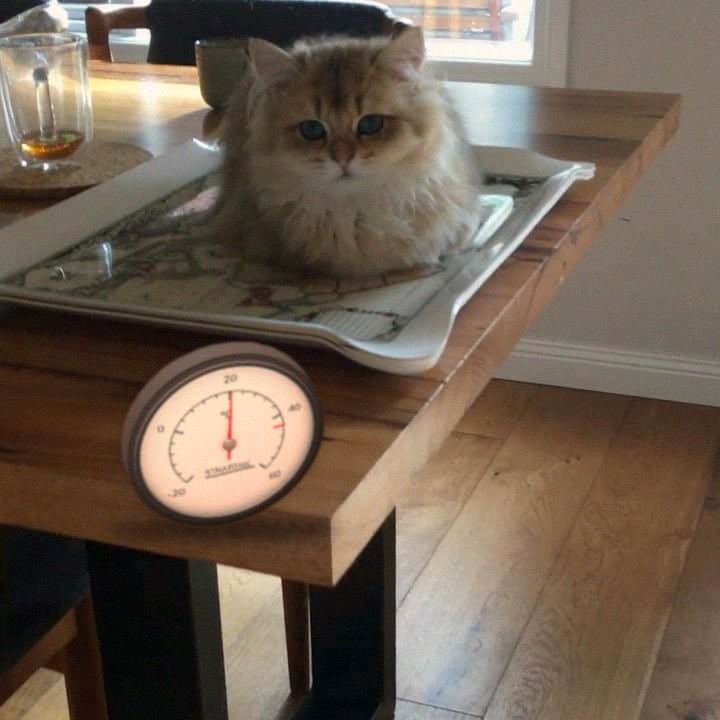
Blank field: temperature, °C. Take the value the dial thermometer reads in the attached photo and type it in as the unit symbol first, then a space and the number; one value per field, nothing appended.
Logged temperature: °C 20
